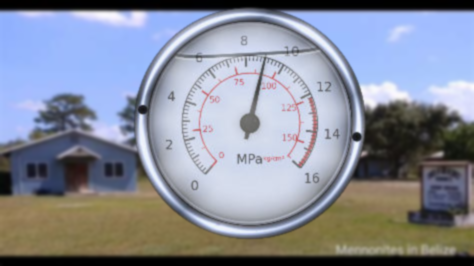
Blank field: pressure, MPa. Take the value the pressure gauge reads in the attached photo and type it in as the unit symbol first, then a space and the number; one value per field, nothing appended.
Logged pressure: MPa 9
